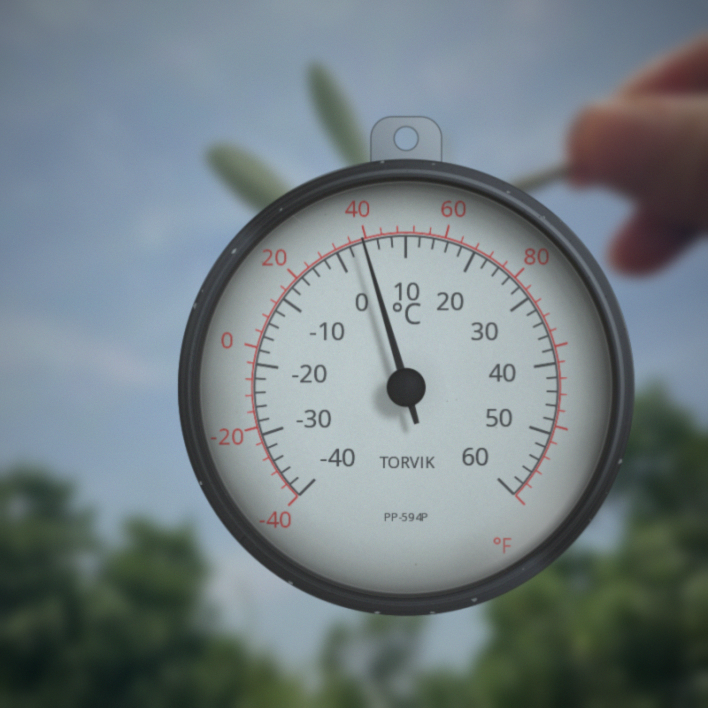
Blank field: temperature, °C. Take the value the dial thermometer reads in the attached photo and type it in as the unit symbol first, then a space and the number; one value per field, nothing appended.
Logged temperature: °C 4
